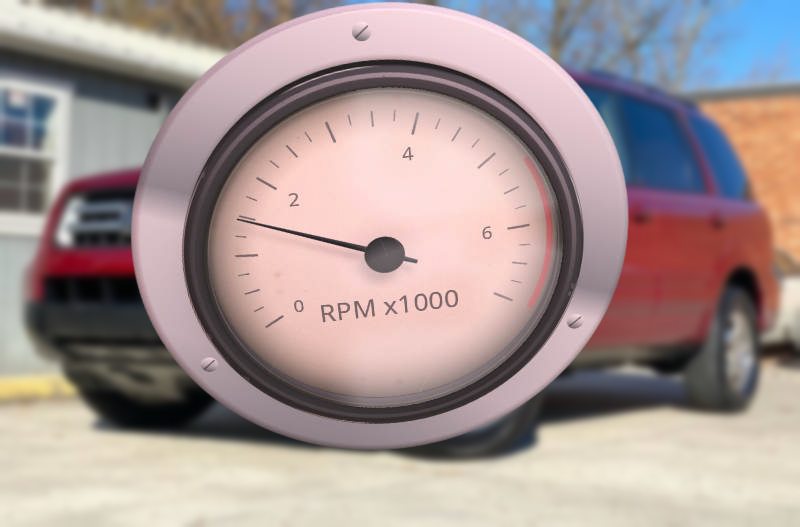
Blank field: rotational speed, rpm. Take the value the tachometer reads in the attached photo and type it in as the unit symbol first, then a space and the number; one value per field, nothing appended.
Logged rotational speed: rpm 1500
